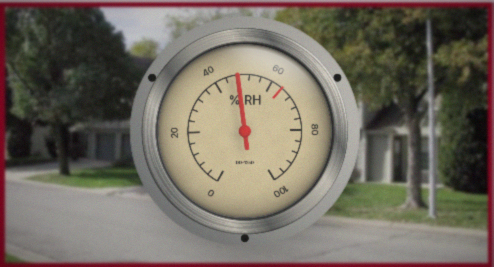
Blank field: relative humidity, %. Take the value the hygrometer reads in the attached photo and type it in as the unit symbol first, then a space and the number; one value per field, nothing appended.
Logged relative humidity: % 48
